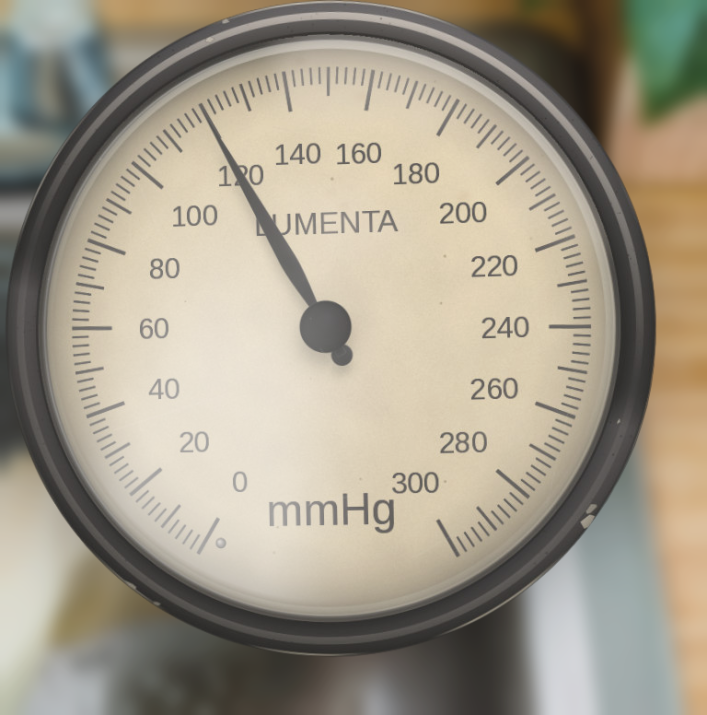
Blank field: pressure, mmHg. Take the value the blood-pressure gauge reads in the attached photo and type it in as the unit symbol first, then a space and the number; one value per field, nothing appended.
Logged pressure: mmHg 120
